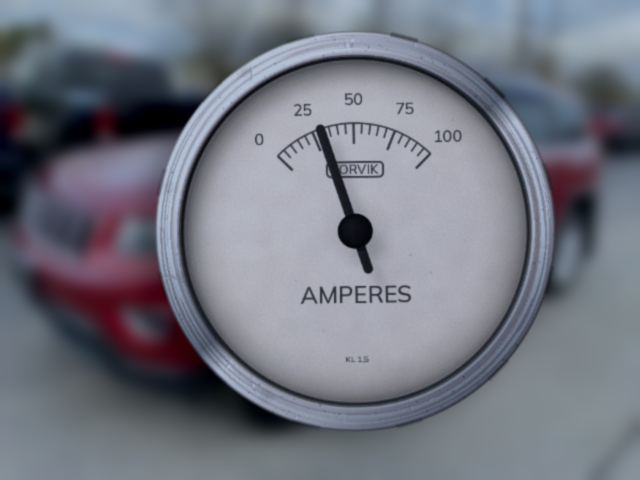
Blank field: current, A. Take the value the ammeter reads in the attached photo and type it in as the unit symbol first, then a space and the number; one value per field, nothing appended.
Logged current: A 30
